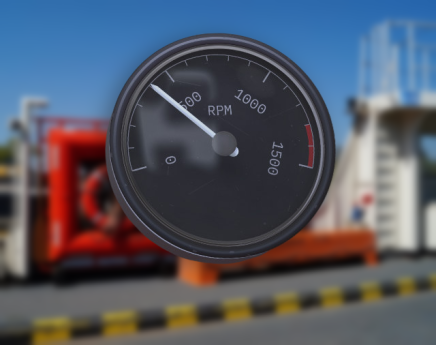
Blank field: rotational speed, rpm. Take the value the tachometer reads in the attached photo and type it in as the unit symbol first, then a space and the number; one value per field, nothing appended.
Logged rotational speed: rpm 400
